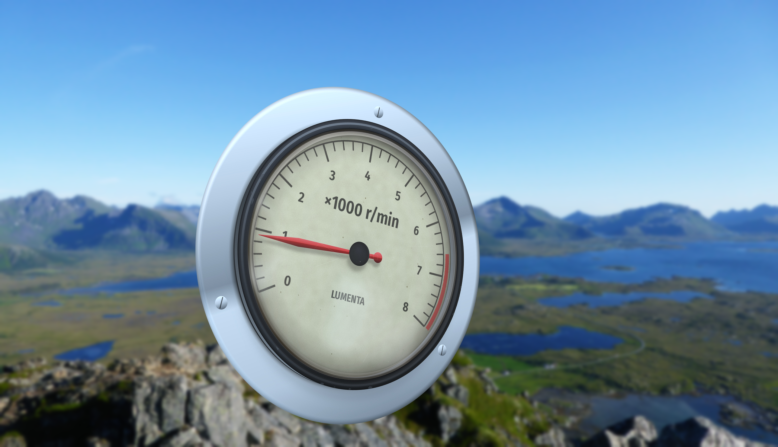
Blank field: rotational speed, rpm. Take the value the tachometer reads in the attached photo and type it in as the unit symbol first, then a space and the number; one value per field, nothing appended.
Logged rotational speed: rpm 900
